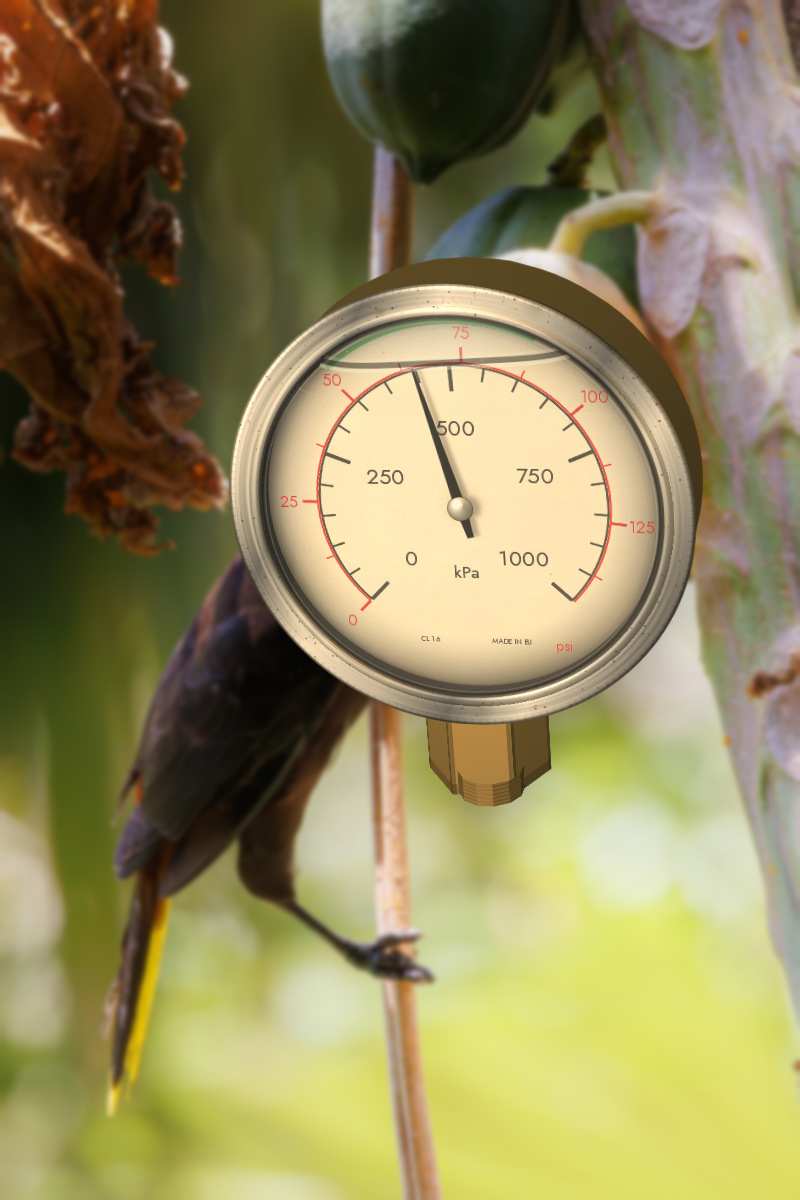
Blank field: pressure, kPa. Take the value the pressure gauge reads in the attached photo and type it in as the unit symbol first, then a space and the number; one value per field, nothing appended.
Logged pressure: kPa 450
